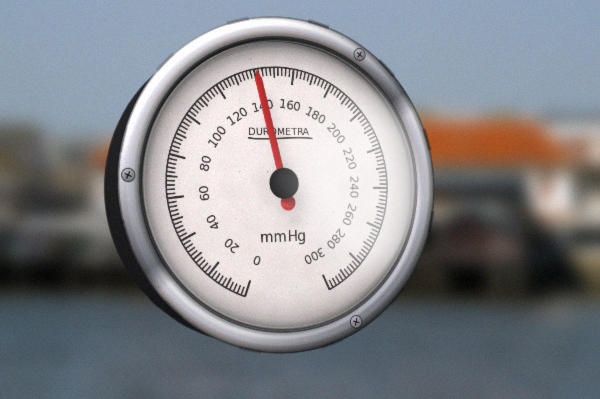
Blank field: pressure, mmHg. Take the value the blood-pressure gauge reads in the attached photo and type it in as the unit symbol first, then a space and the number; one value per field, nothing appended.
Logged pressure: mmHg 140
